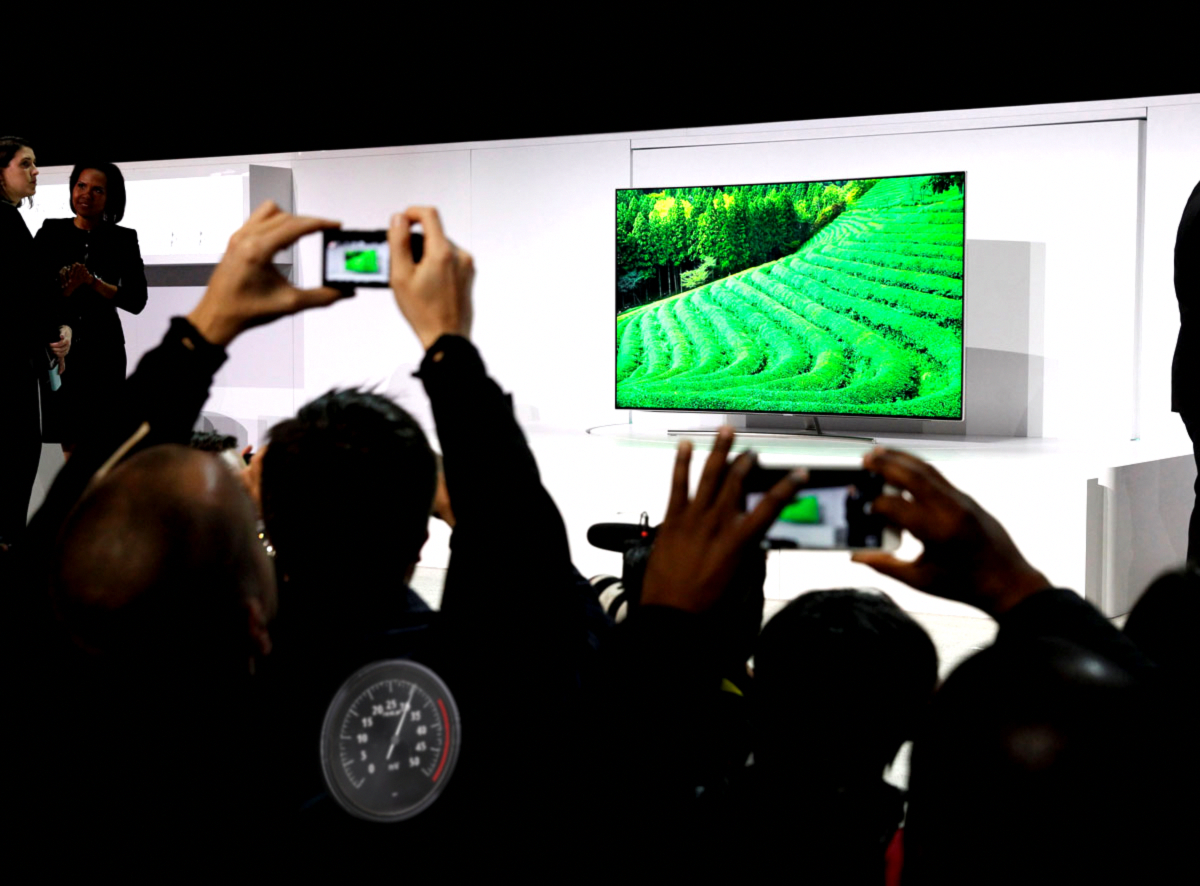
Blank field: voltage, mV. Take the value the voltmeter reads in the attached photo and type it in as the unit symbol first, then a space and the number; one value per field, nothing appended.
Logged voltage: mV 30
